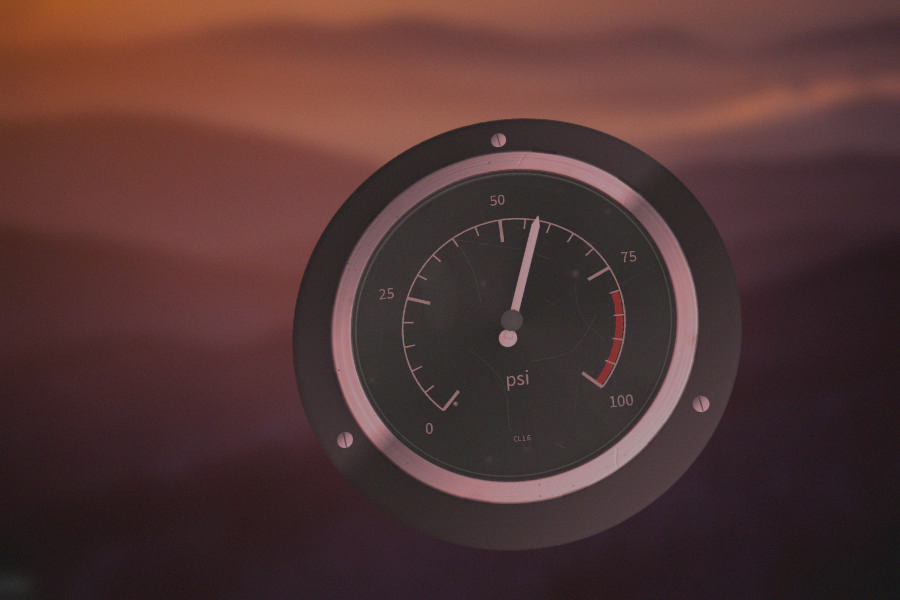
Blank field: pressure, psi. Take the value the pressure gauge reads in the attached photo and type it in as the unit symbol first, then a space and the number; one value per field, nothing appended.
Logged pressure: psi 57.5
